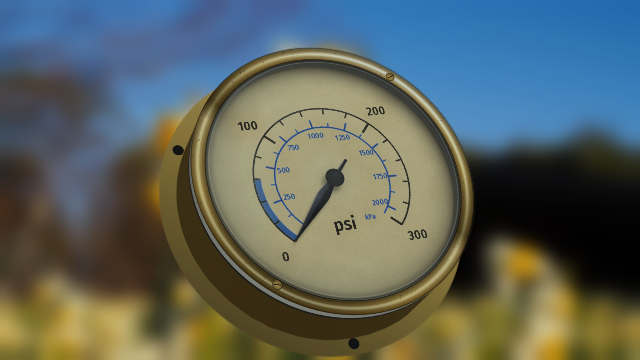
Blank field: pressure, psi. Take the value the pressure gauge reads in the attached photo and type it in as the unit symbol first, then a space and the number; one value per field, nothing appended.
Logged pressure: psi 0
